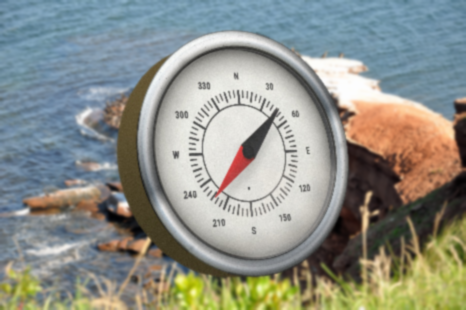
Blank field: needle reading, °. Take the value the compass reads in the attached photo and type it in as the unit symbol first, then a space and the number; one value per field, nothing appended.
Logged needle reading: ° 225
